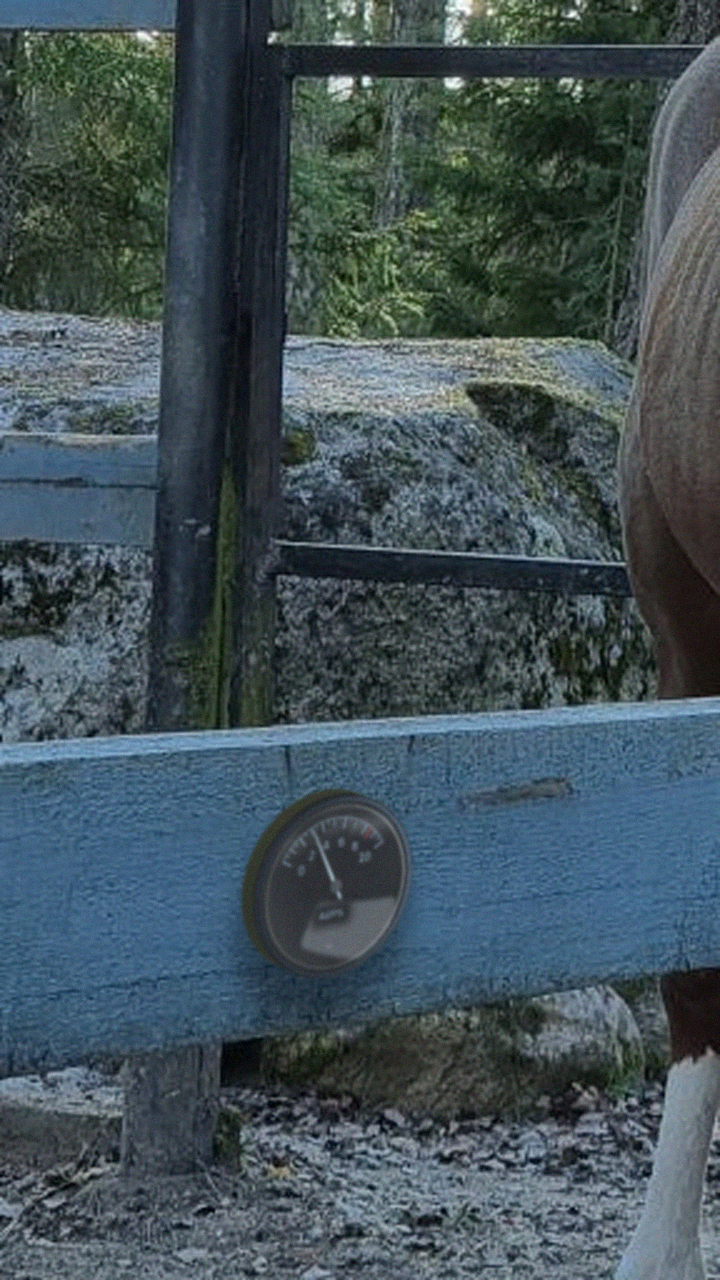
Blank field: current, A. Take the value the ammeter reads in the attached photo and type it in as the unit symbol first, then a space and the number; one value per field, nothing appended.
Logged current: A 3
